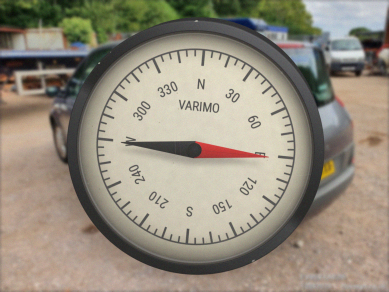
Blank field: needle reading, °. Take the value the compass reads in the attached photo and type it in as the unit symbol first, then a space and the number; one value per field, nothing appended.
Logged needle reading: ° 90
